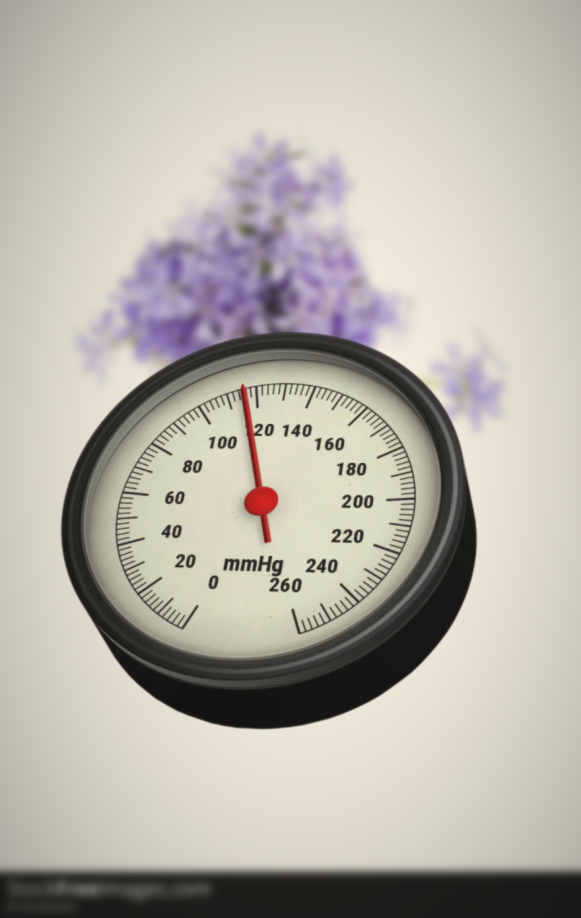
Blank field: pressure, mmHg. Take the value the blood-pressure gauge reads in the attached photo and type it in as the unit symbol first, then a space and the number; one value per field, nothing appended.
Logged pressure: mmHg 116
